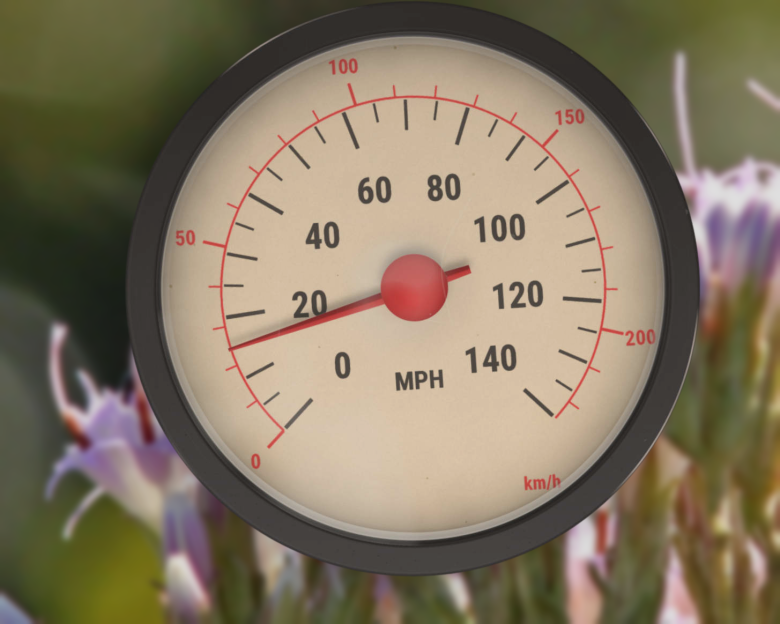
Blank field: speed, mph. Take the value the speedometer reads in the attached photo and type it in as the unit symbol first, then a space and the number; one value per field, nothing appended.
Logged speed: mph 15
